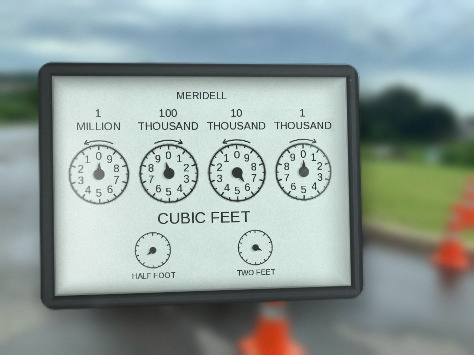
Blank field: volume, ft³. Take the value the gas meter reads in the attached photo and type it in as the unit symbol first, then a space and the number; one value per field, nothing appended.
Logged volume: ft³ 996000
